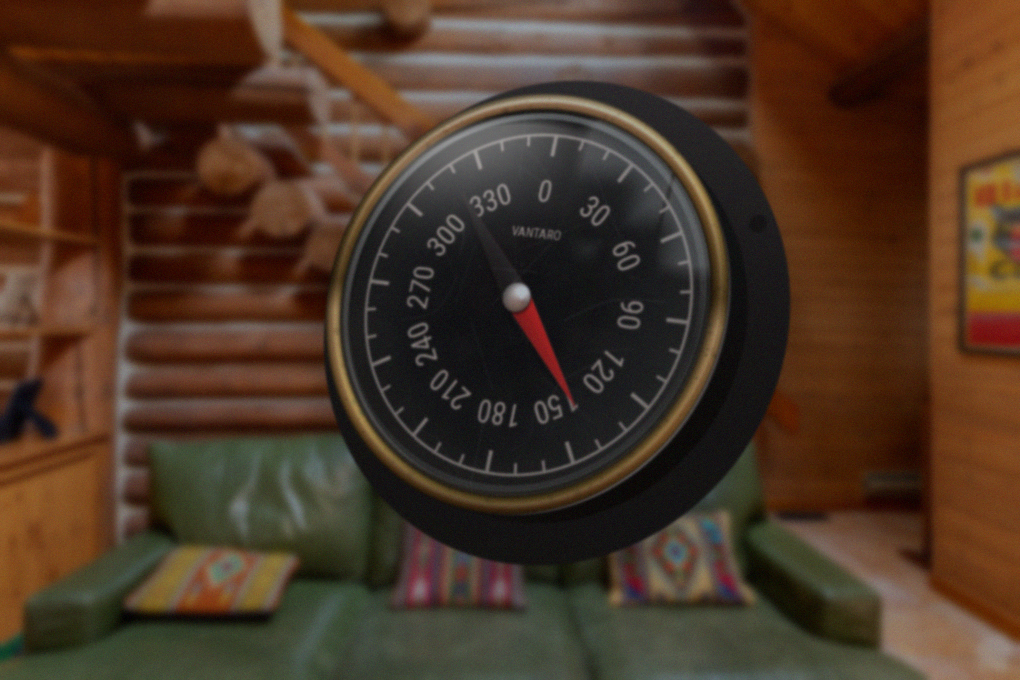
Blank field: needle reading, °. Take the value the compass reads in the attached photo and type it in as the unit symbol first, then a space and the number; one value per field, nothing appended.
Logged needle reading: ° 140
